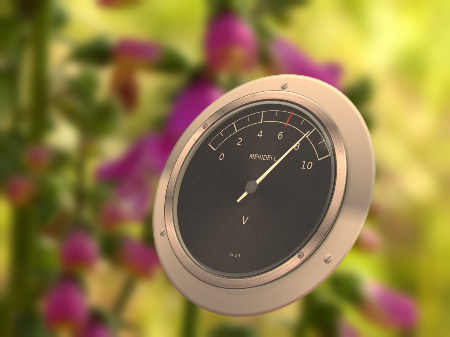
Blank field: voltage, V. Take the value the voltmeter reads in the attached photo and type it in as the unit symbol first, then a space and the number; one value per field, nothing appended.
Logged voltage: V 8
